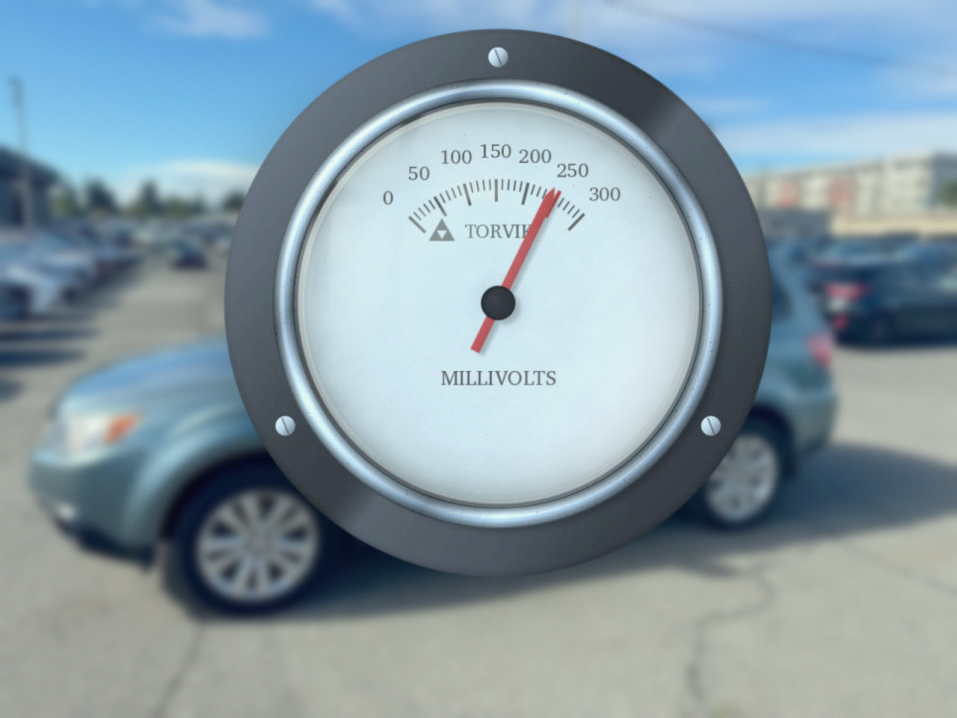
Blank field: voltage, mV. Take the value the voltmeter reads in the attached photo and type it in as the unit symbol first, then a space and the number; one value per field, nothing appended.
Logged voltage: mV 240
